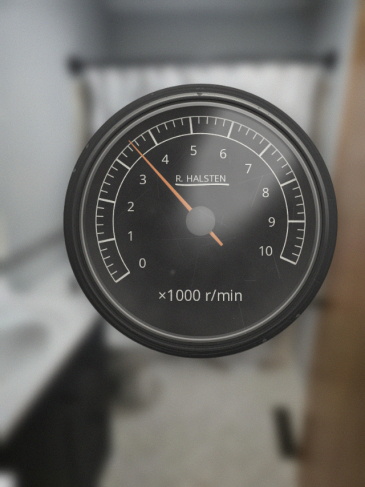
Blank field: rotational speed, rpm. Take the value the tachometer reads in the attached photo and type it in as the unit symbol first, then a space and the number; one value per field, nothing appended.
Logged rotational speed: rpm 3500
